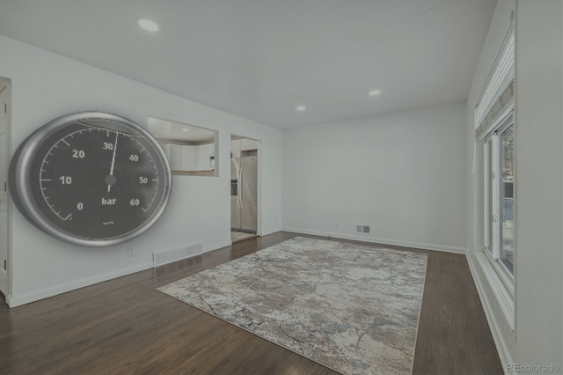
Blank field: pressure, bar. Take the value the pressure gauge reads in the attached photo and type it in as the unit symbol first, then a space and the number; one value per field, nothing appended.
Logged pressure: bar 32
